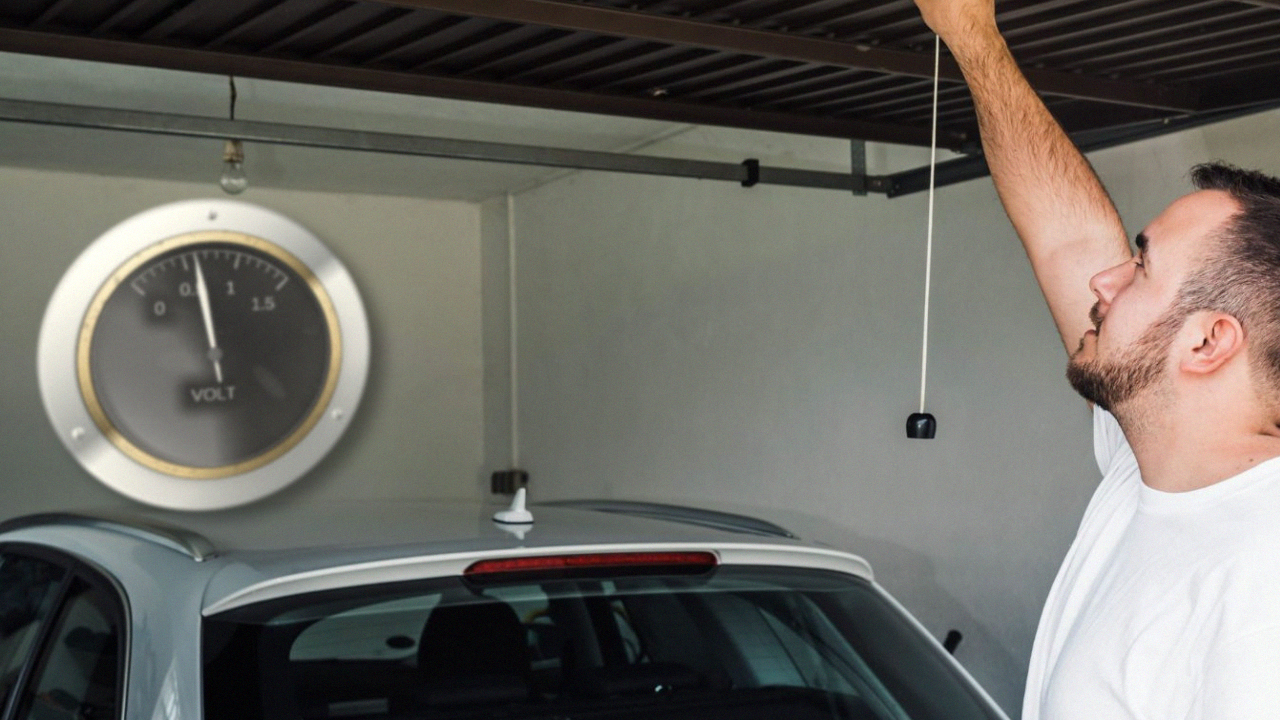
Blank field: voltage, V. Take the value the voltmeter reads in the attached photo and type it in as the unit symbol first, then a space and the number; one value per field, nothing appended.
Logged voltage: V 0.6
